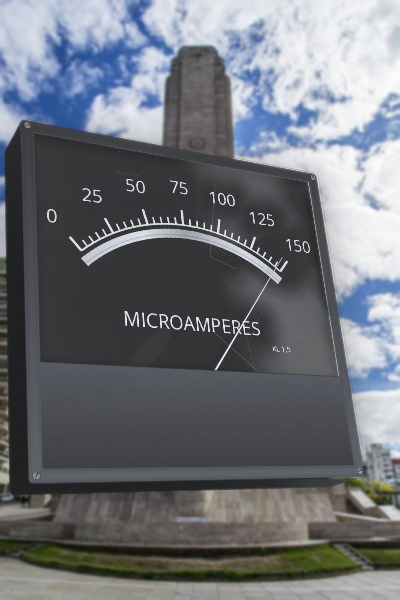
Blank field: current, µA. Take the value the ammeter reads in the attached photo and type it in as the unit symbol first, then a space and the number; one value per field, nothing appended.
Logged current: µA 145
